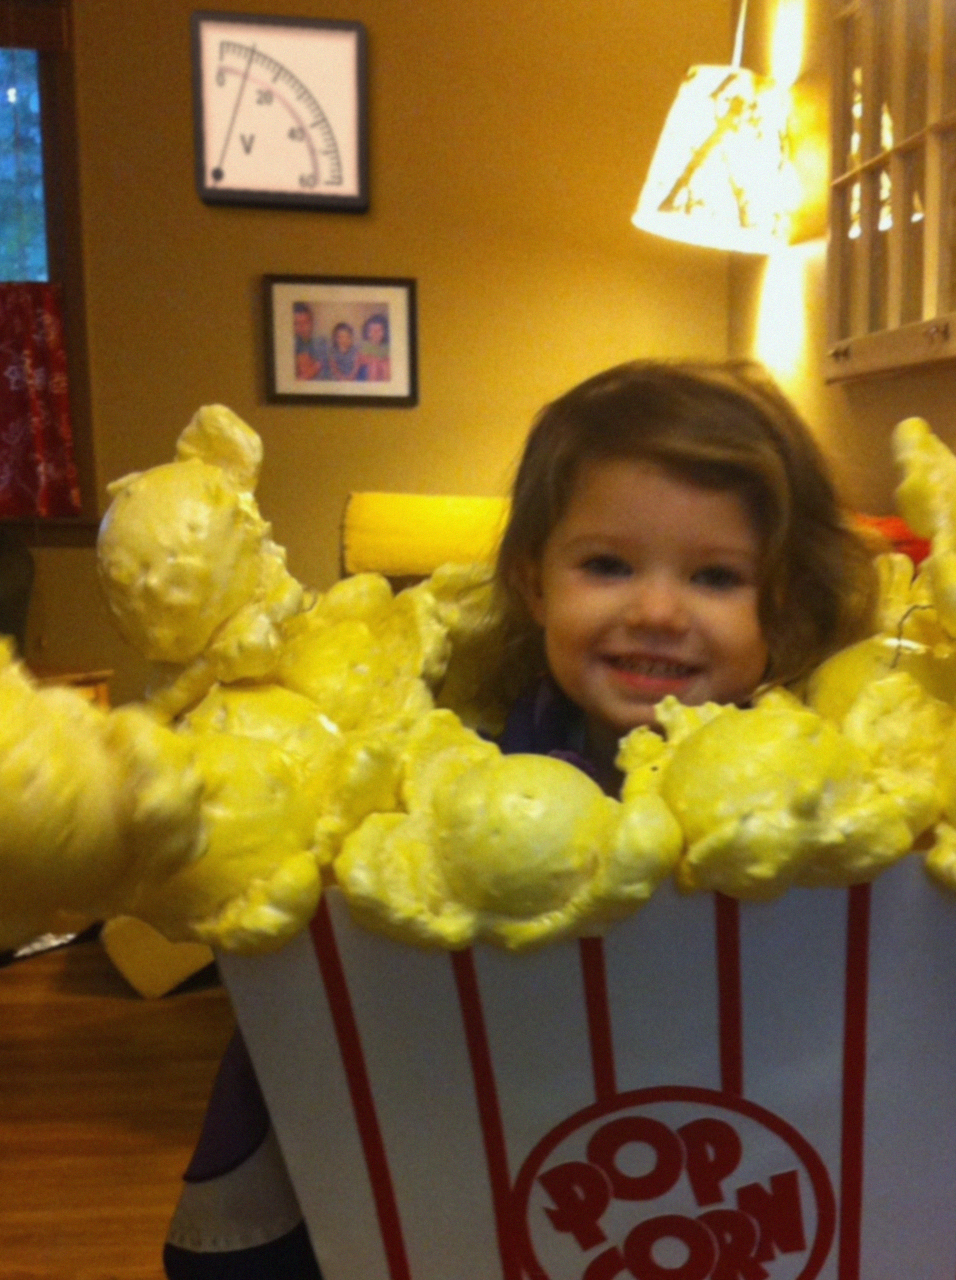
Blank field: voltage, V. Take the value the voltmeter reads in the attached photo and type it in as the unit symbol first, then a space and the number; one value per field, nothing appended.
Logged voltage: V 10
